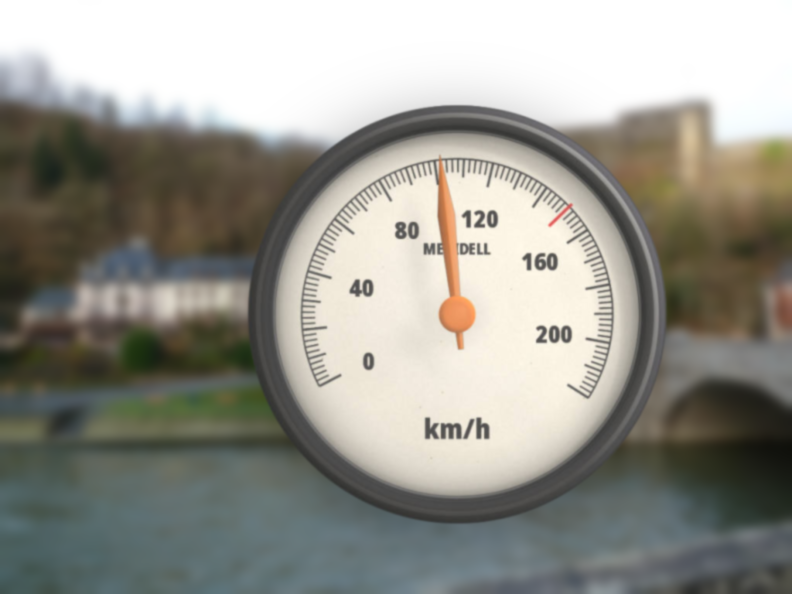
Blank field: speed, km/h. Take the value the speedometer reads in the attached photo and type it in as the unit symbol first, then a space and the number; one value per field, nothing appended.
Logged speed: km/h 102
